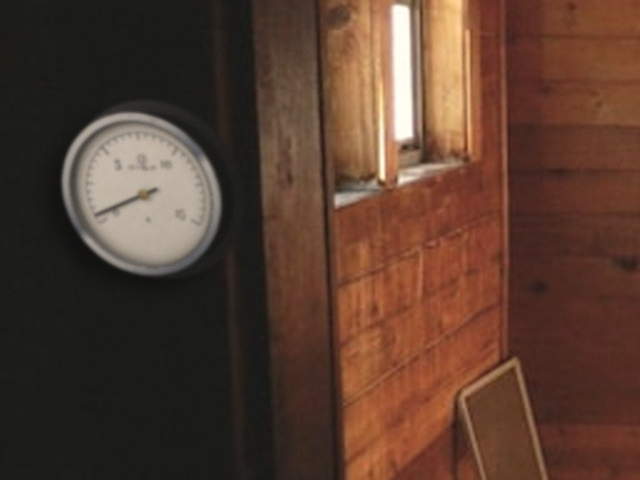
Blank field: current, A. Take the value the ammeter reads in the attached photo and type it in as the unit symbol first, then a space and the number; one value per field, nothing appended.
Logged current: A 0.5
